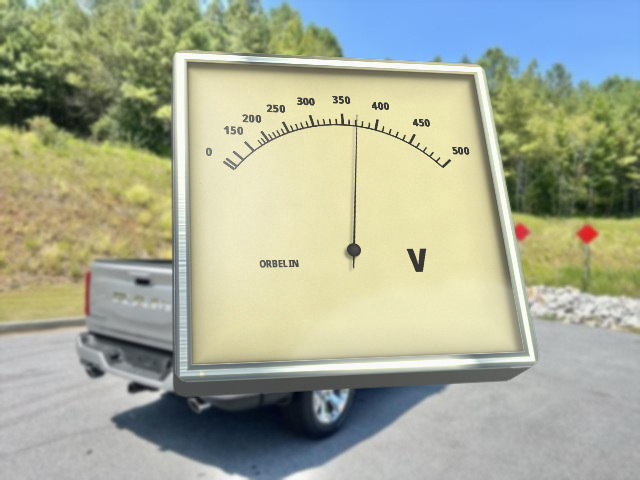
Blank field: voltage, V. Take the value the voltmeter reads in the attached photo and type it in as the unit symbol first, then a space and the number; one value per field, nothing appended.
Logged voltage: V 370
